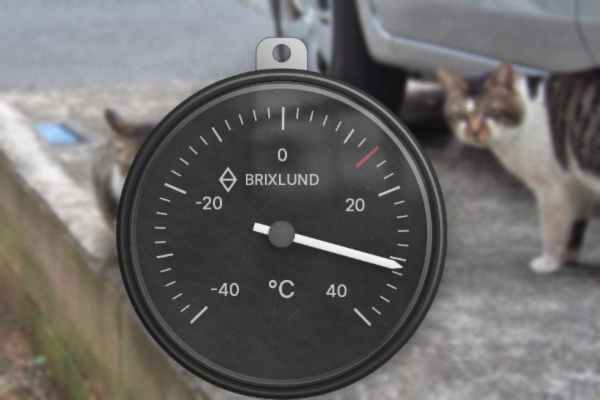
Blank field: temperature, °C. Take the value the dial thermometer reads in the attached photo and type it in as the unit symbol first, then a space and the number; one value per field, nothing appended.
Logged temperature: °C 31
